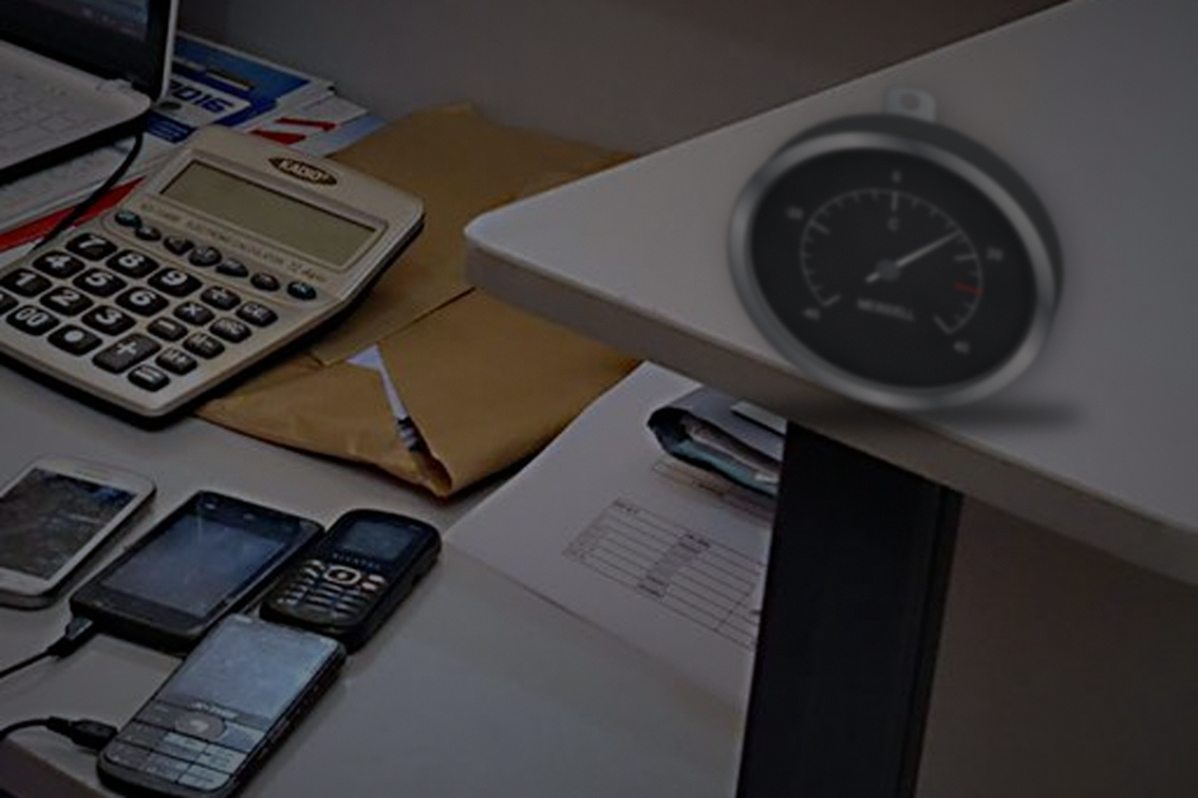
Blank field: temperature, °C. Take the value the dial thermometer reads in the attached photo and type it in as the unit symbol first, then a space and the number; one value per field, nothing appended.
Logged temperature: °C 14
